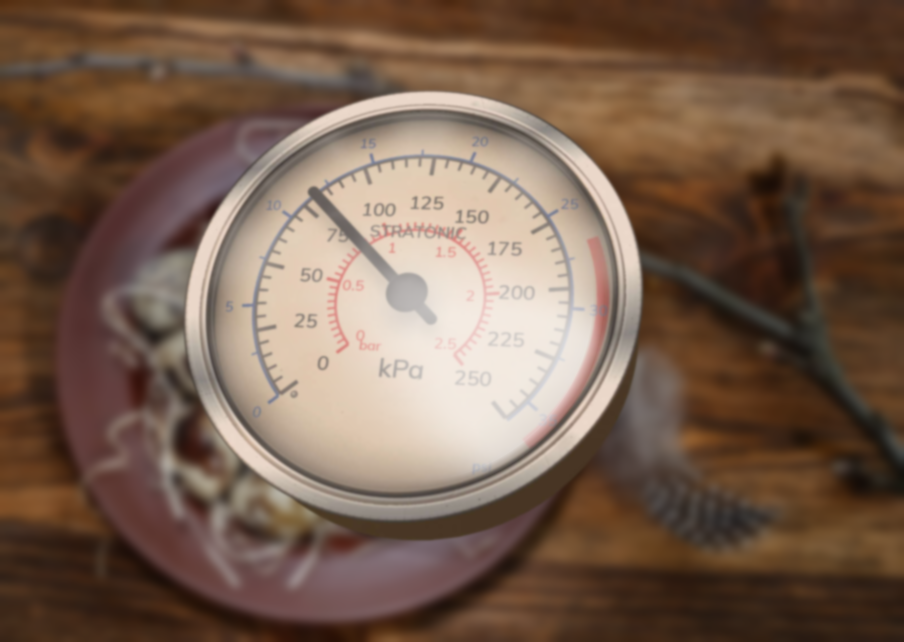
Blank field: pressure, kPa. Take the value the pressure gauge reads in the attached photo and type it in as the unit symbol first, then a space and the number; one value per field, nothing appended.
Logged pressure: kPa 80
